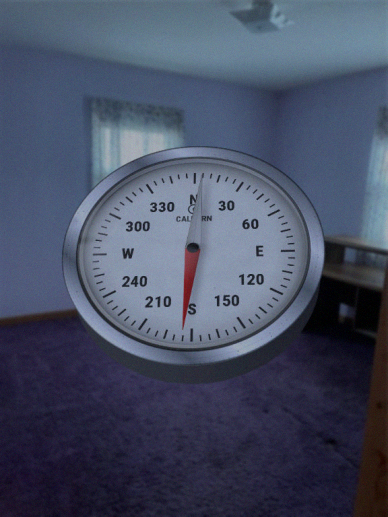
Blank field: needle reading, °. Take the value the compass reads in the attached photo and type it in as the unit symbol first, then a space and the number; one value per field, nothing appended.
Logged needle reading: ° 185
